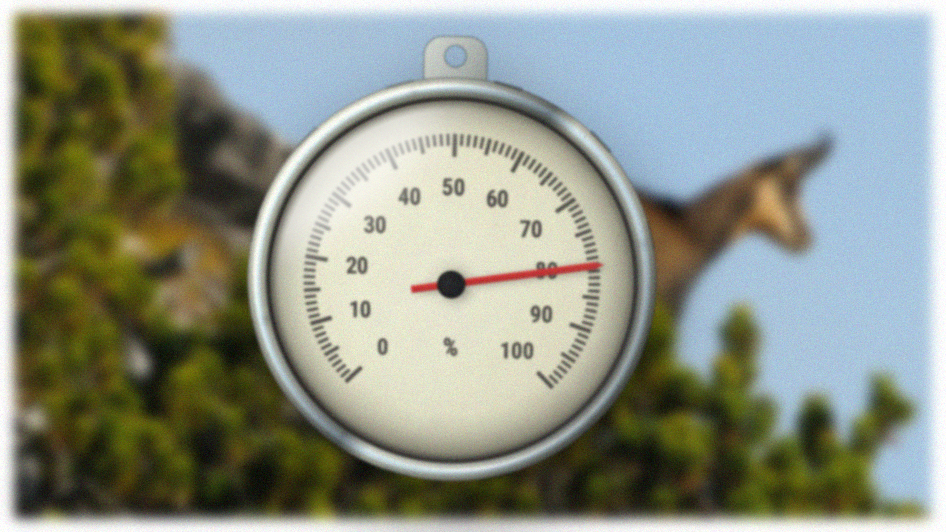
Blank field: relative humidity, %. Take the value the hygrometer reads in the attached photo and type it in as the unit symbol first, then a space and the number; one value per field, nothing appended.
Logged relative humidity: % 80
